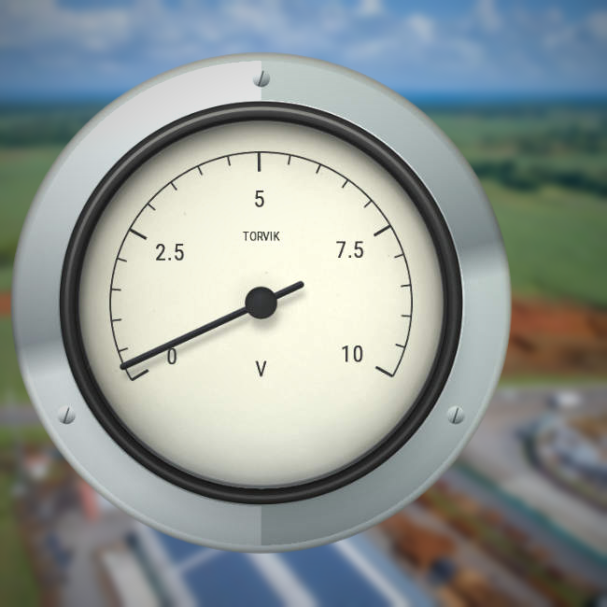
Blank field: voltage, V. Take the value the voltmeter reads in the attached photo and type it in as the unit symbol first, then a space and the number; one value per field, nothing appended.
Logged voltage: V 0.25
